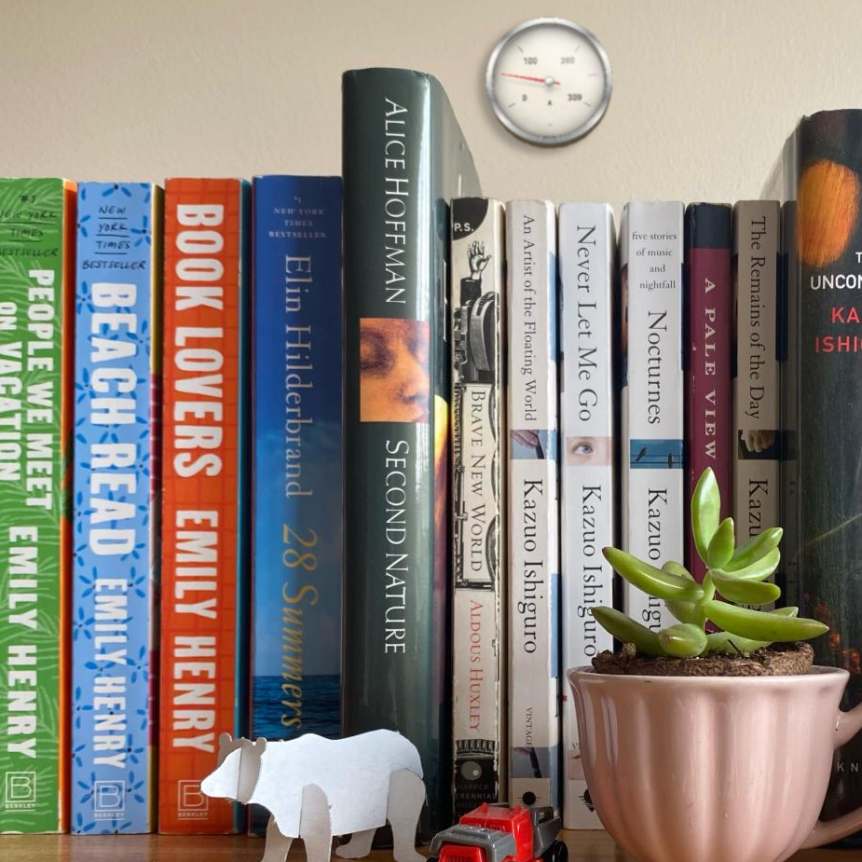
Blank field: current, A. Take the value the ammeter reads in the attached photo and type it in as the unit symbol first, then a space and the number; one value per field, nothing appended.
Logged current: A 50
